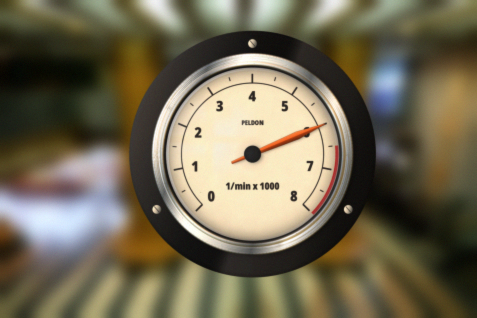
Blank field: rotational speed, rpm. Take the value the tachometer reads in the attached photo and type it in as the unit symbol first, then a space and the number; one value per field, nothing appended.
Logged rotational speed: rpm 6000
